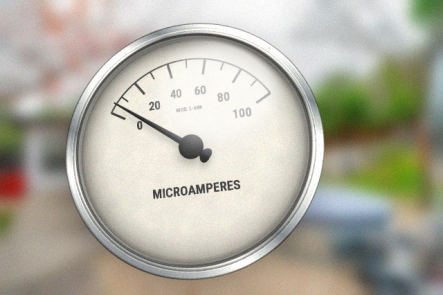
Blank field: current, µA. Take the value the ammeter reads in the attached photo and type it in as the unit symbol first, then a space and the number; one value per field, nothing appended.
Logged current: µA 5
